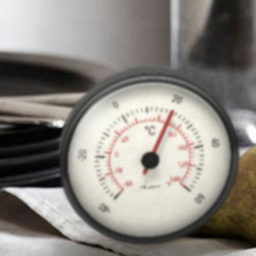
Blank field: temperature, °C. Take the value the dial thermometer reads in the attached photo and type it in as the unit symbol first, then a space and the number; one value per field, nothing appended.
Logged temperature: °C 20
